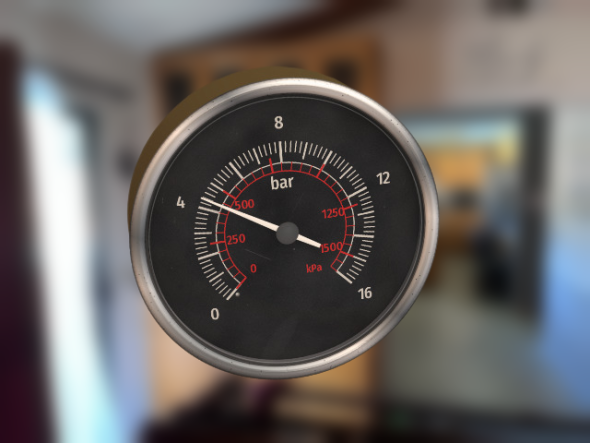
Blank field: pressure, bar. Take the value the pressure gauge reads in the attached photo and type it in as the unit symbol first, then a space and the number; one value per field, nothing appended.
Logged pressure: bar 4.4
